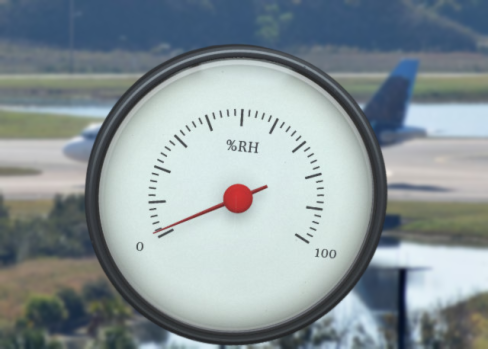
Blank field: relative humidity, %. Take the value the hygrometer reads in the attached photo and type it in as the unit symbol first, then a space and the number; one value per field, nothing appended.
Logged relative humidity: % 2
